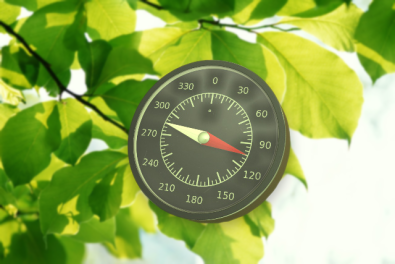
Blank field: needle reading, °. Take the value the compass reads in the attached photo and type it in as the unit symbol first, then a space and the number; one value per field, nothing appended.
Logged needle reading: ° 105
